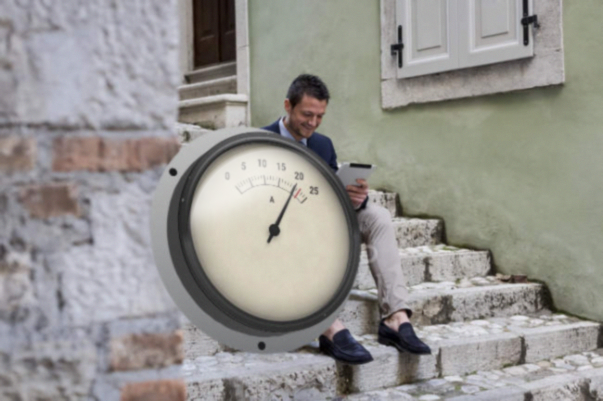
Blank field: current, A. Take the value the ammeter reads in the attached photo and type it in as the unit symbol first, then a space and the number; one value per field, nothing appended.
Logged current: A 20
